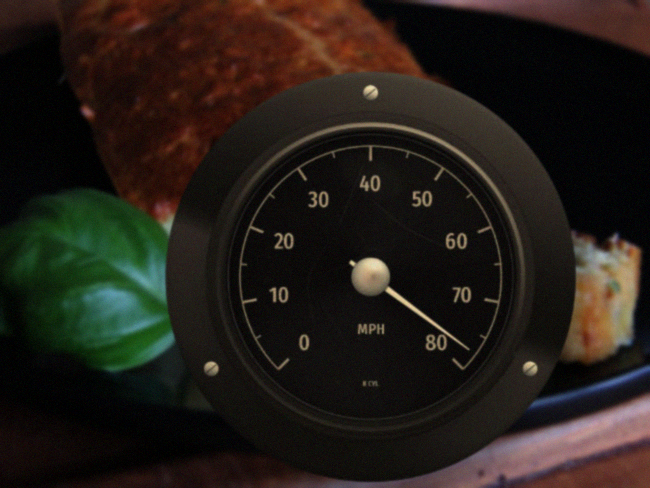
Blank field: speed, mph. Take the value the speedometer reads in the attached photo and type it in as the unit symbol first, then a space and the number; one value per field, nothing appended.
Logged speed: mph 77.5
